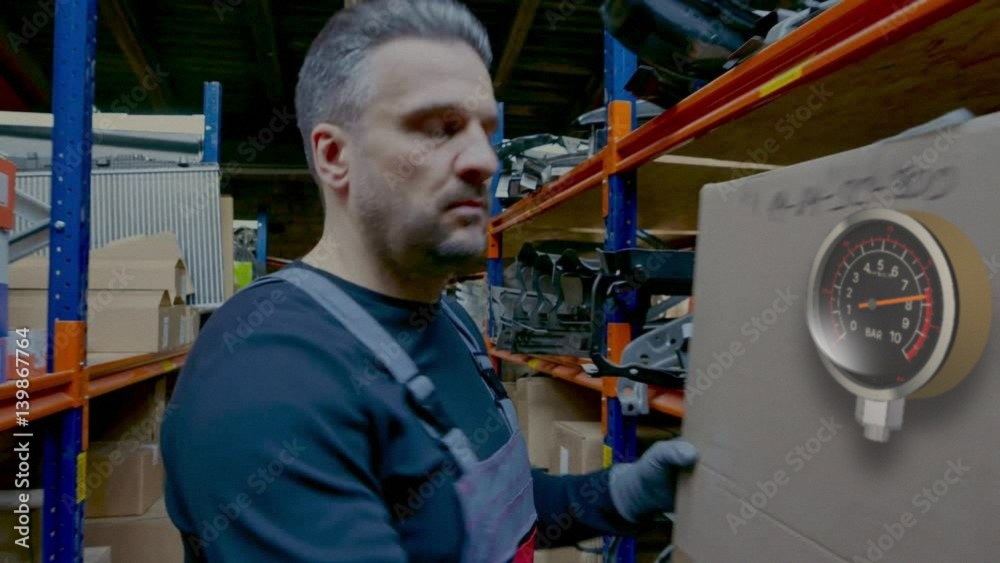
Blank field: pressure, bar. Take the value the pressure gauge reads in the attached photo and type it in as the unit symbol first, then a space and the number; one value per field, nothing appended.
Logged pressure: bar 7.75
